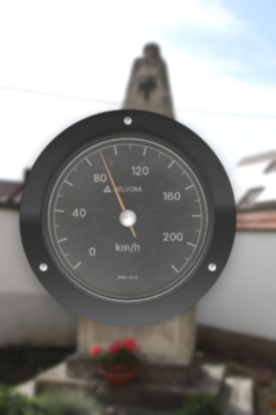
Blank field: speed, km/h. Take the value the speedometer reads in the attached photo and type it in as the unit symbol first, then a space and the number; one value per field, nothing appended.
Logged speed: km/h 90
